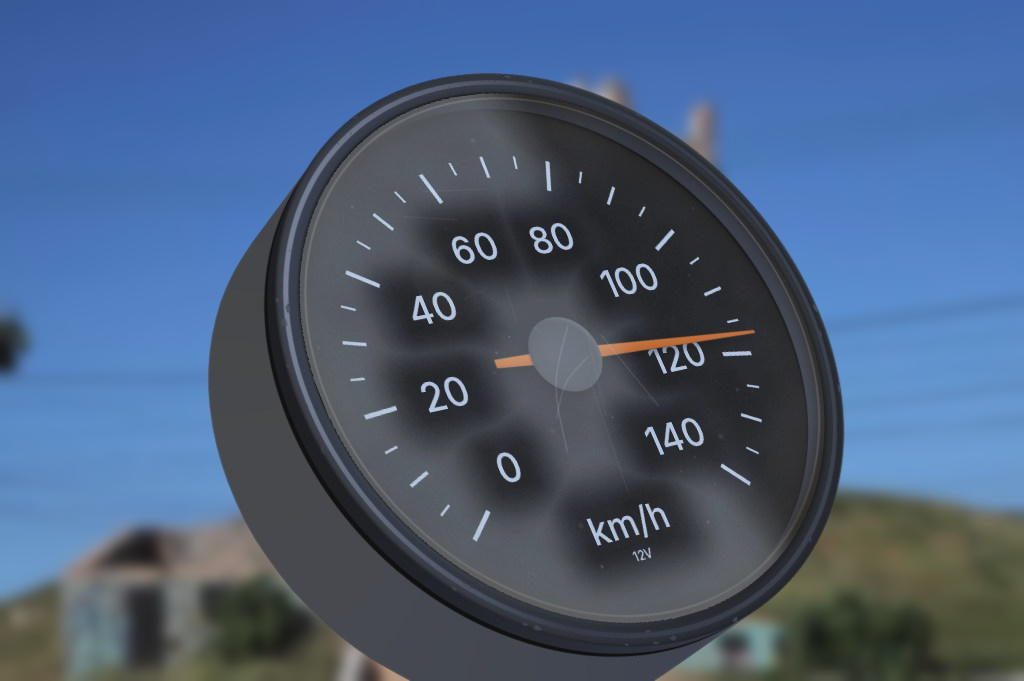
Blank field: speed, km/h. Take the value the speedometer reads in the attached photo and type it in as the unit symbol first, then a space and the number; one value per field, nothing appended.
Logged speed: km/h 117.5
